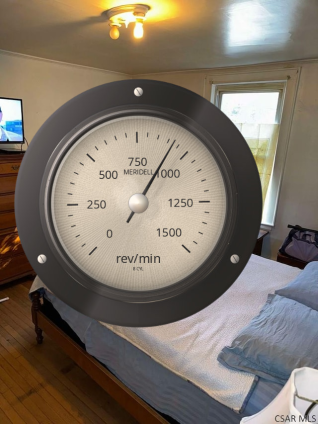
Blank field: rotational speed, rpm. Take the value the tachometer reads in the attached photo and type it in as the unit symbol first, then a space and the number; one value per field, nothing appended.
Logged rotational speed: rpm 925
